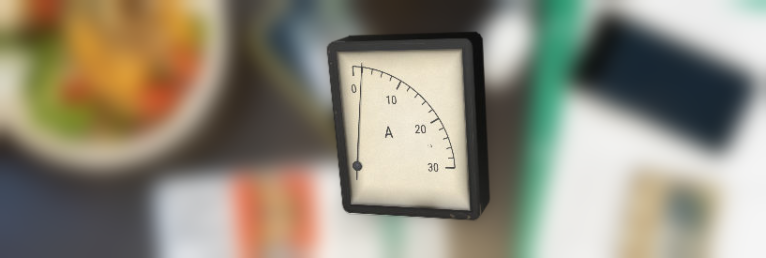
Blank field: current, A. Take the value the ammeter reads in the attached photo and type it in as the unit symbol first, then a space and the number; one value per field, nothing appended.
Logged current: A 2
